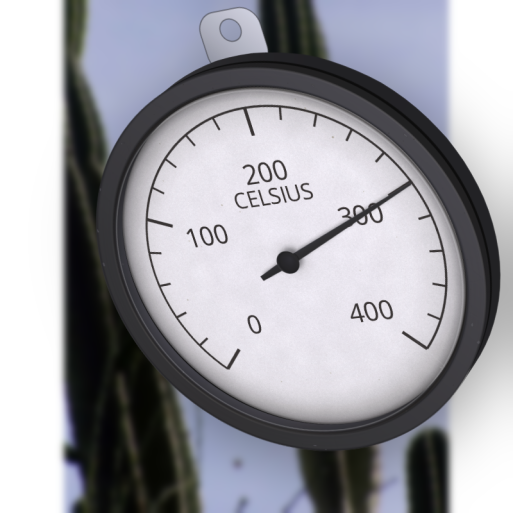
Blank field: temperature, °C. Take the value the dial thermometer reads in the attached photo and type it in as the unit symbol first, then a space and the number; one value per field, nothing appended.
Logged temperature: °C 300
